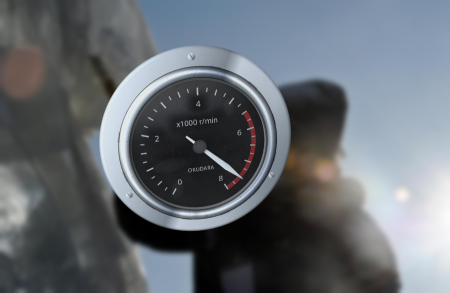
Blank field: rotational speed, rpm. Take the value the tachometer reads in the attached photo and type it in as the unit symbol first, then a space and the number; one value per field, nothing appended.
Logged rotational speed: rpm 7500
